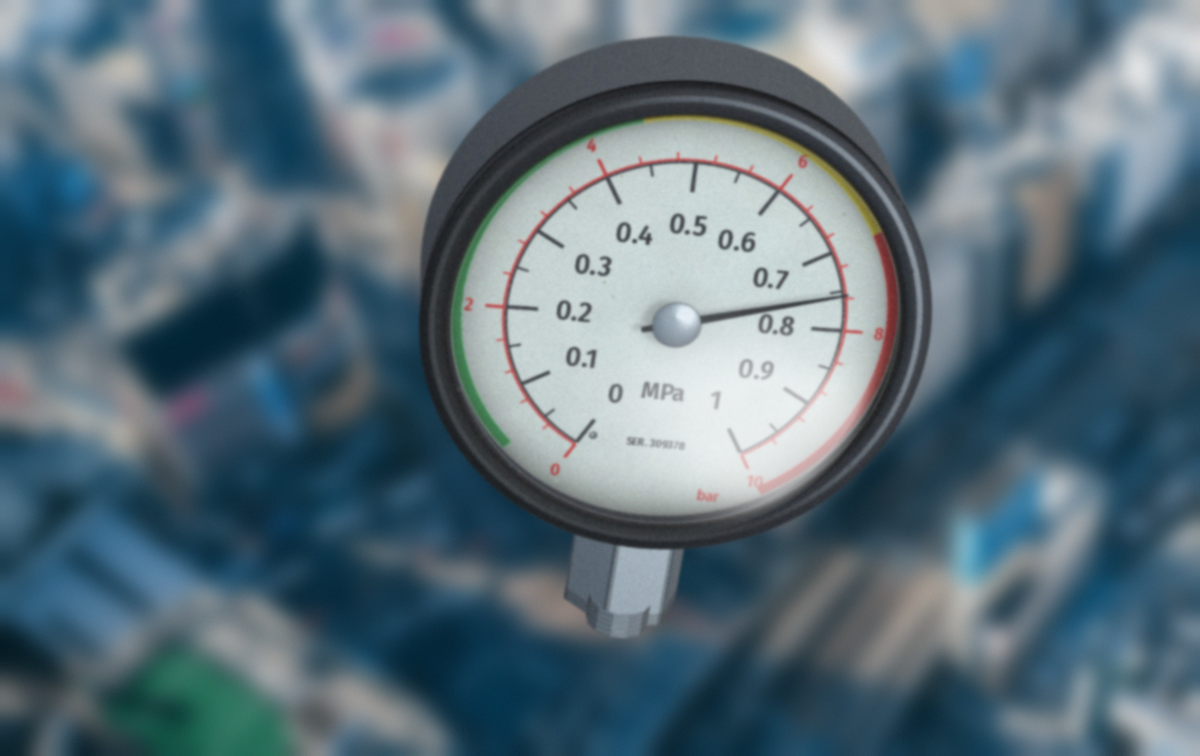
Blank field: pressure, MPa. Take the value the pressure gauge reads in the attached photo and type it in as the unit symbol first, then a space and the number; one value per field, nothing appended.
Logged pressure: MPa 0.75
